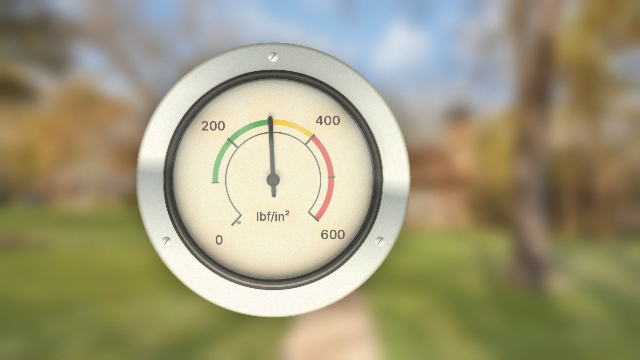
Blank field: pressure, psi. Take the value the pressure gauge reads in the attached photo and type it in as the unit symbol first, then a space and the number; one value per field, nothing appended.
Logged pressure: psi 300
